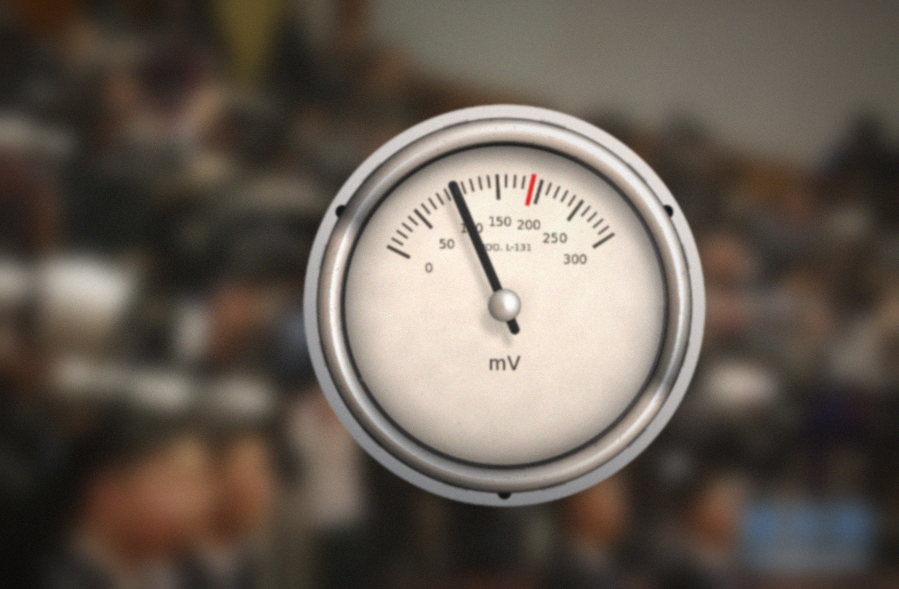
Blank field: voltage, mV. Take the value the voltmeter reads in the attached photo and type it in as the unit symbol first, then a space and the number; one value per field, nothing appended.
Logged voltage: mV 100
